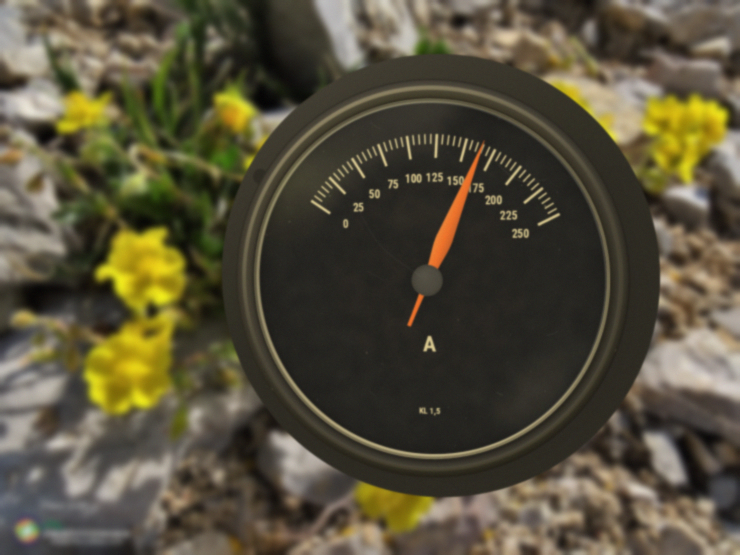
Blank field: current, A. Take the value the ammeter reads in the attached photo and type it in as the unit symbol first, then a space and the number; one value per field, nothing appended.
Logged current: A 165
